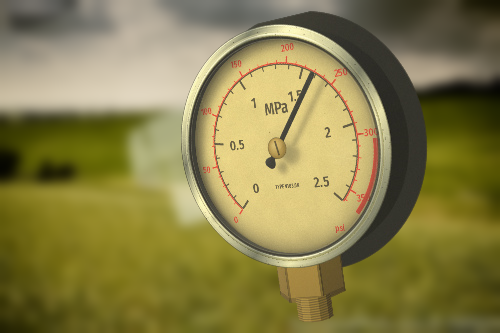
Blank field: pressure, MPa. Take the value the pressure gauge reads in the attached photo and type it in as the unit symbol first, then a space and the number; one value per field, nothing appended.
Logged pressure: MPa 1.6
